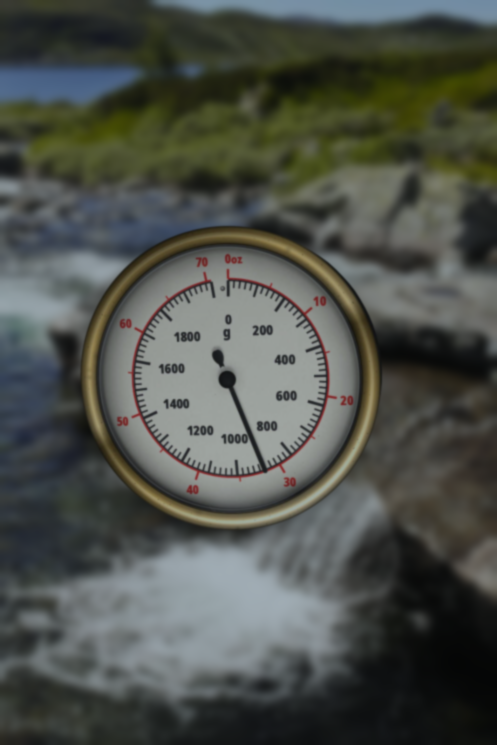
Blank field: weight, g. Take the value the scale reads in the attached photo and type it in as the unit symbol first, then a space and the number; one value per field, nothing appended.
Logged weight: g 900
